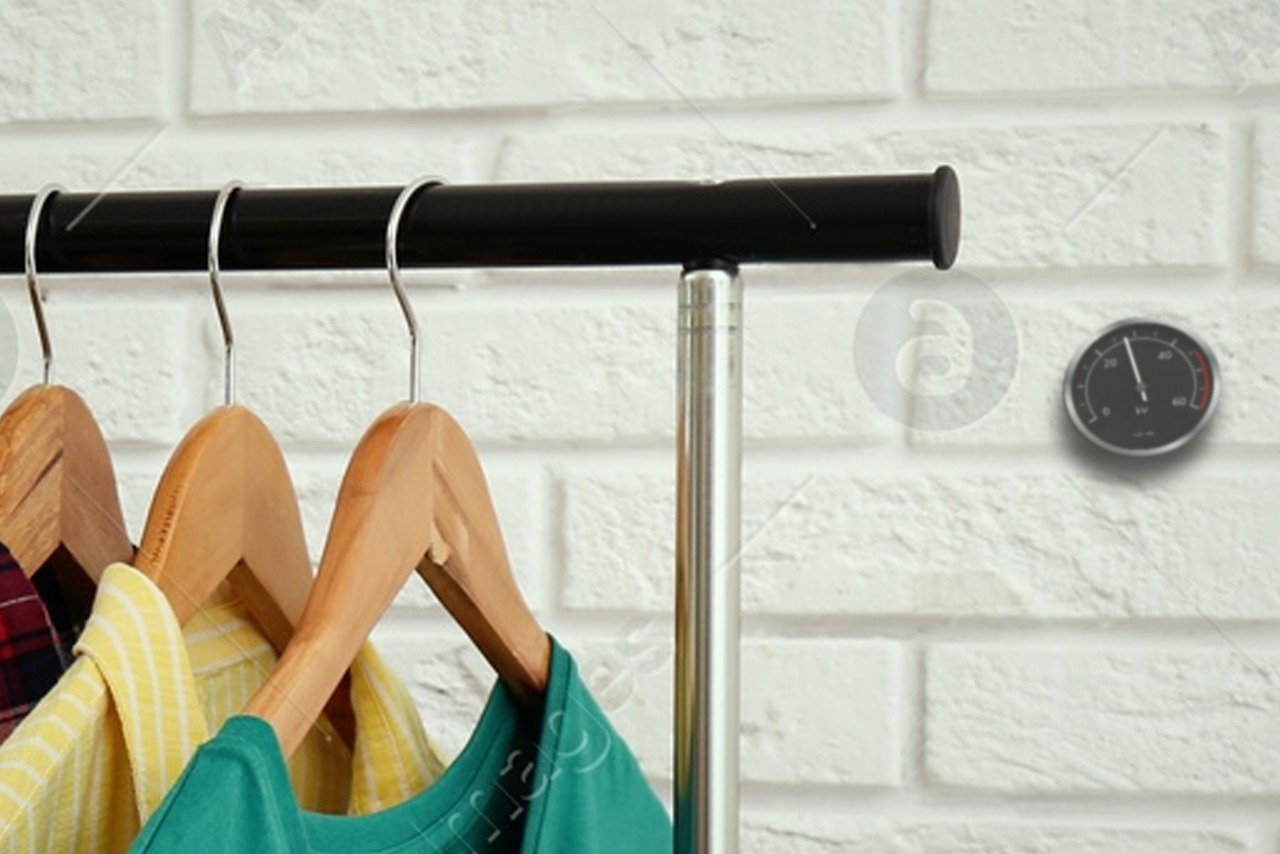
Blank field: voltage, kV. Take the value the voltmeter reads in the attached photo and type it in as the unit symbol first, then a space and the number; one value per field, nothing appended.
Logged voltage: kV 27.5
